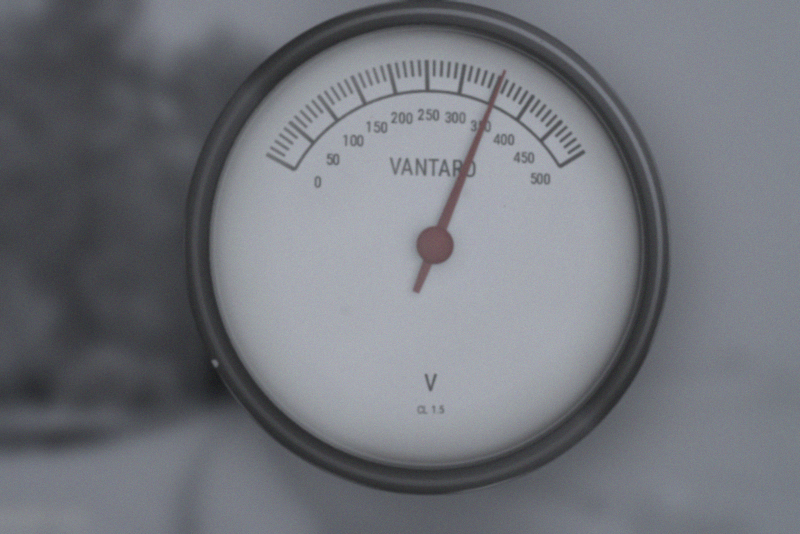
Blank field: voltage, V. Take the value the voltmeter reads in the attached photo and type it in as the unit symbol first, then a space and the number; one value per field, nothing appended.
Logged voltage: V 350
